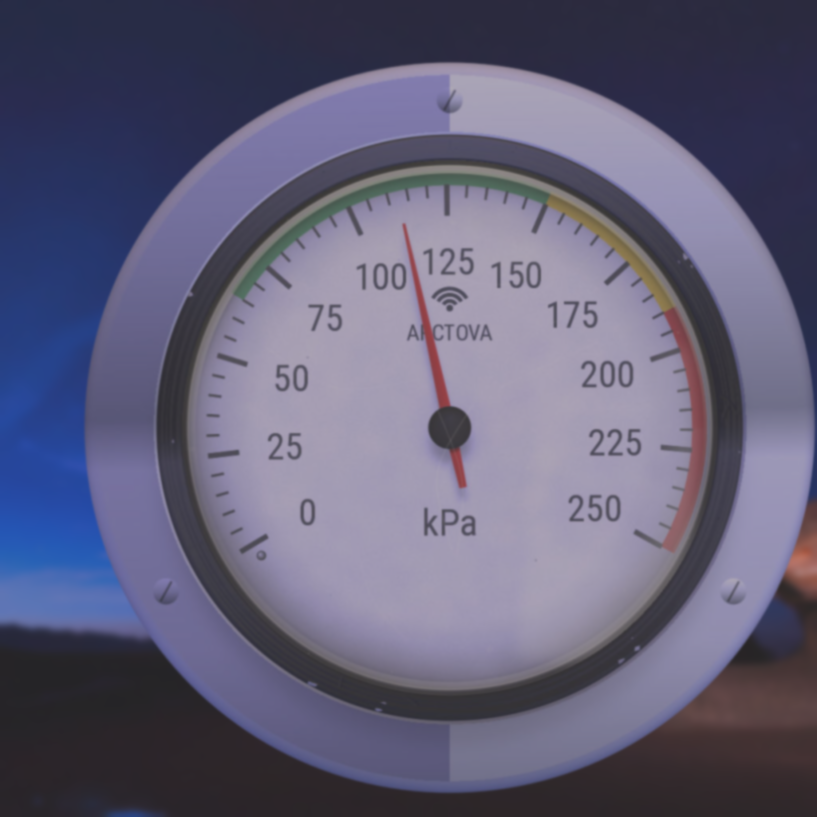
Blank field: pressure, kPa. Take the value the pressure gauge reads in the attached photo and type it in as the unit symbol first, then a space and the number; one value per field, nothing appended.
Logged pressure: kPa 112.5
